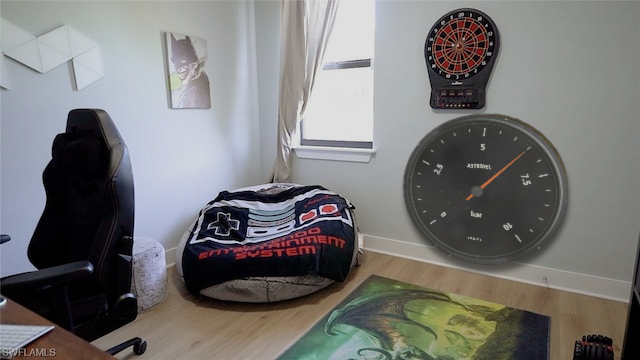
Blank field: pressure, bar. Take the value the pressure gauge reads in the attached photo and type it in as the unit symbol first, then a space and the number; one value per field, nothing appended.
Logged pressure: bar 6.5
